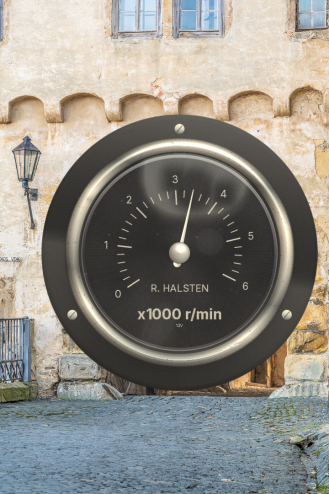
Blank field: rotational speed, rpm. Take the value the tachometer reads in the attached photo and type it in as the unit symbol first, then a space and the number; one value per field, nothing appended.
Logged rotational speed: rpm 3400
